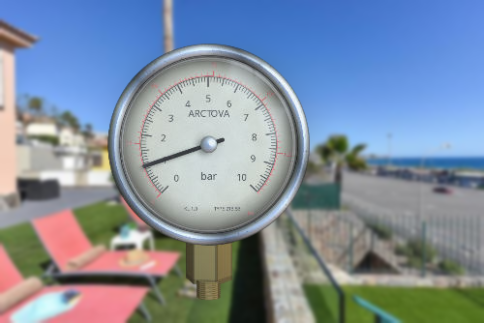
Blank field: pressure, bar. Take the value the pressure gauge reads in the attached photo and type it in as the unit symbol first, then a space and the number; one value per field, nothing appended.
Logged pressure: bar 1
